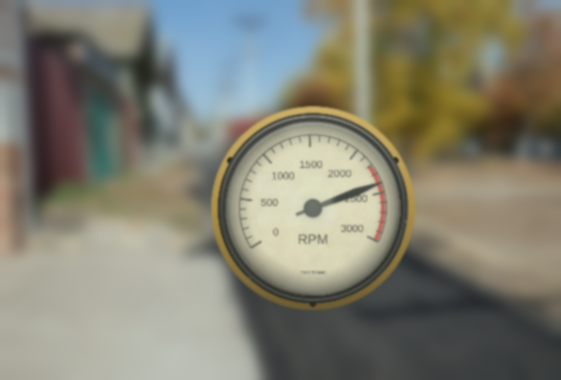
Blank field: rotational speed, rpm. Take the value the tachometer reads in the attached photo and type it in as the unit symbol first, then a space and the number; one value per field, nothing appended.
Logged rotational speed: rpm 2400
